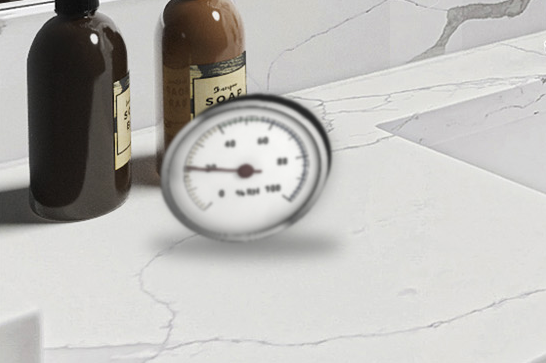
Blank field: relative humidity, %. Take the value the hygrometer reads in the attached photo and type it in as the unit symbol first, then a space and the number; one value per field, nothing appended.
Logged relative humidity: % 20
